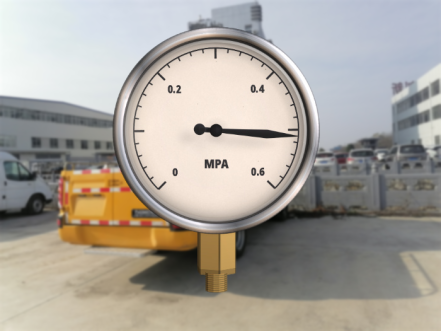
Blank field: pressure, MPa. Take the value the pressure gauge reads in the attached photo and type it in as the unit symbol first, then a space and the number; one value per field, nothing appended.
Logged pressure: MPa 0.51
